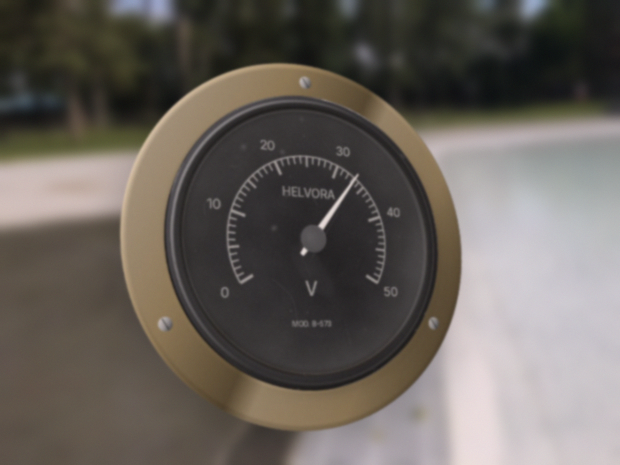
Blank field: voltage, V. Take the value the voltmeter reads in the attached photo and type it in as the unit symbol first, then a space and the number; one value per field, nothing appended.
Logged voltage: V 33
